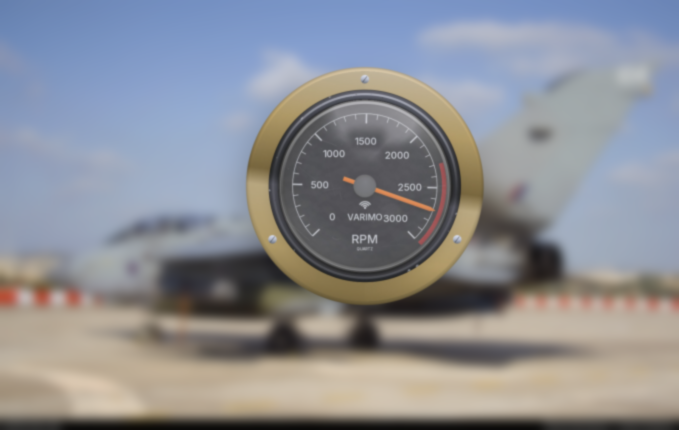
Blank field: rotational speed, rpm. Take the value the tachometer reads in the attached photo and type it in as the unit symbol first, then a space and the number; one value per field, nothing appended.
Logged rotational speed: rpm 2700
